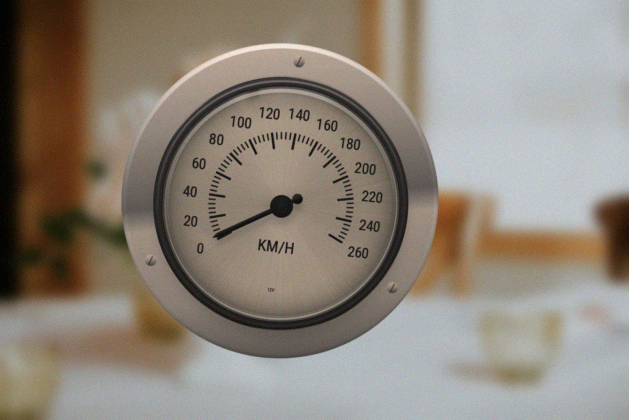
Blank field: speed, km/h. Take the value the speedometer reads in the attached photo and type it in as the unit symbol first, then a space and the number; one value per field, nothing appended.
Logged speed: km/h 4
